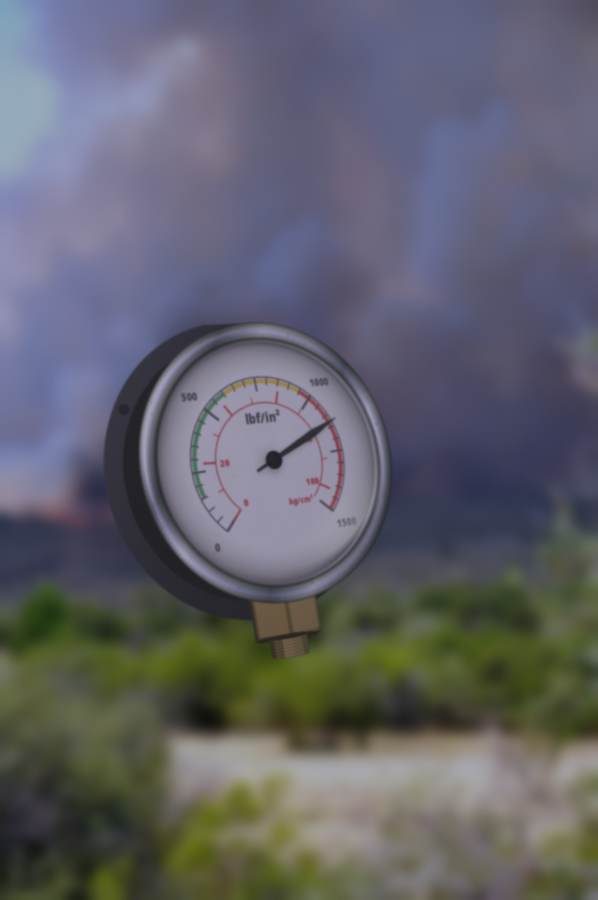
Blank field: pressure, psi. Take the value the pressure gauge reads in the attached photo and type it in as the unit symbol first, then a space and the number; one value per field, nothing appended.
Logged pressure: psi 1125
